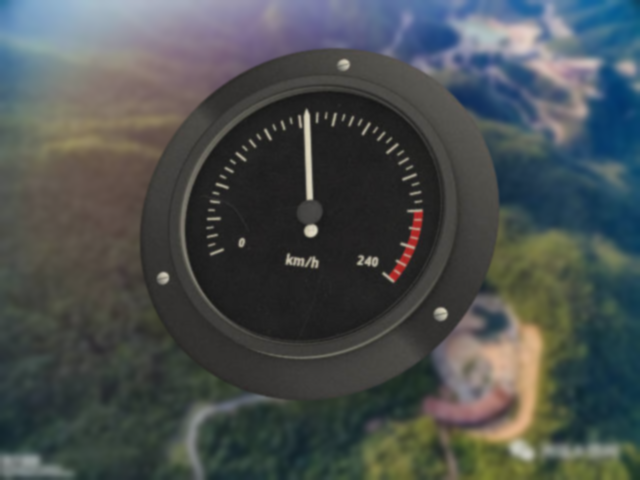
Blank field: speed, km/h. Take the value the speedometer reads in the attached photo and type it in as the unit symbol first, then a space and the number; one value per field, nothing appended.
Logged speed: km/h 105
